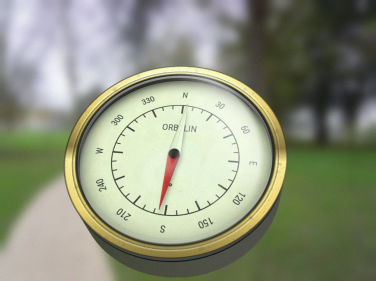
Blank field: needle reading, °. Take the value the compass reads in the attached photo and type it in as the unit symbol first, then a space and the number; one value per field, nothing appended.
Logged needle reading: ° 185
